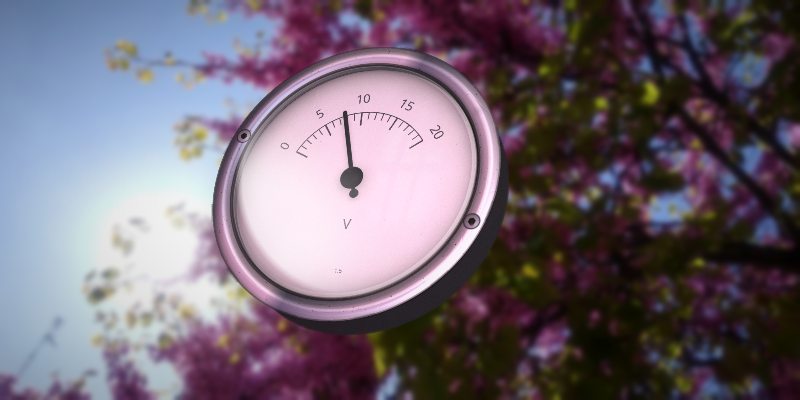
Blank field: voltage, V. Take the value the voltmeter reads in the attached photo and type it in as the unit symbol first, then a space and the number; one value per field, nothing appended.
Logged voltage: V 8
